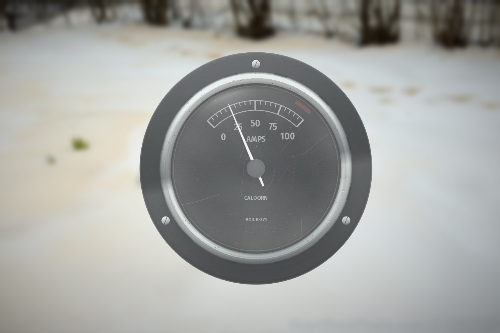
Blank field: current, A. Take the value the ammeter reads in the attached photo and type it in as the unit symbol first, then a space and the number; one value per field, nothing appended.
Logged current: A 25
